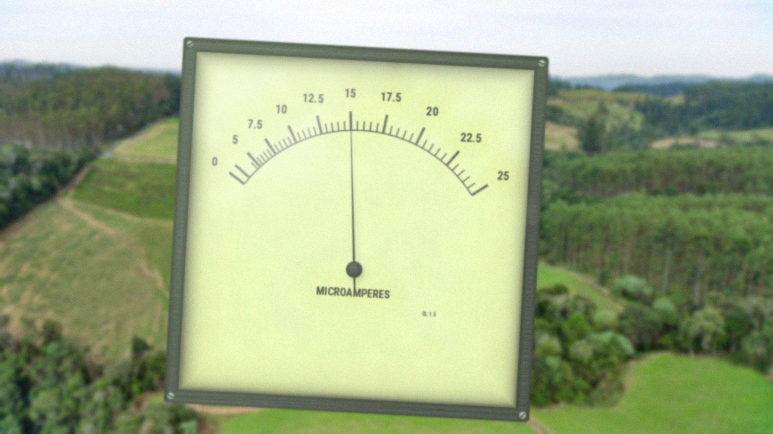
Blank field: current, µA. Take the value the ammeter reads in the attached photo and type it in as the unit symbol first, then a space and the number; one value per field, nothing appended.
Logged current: µA 15
